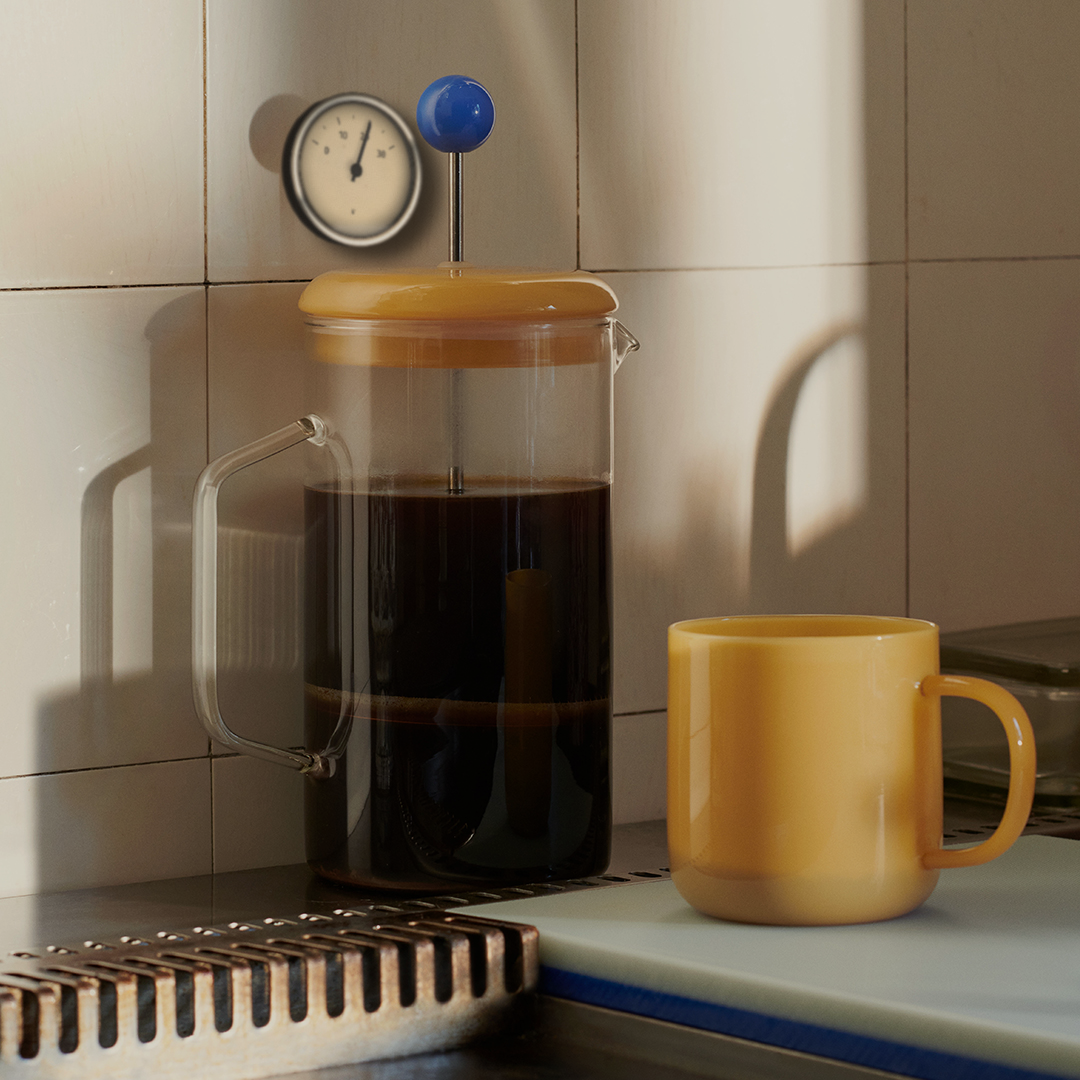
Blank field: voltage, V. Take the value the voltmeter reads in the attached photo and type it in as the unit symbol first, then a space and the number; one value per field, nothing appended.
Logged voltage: V 20
